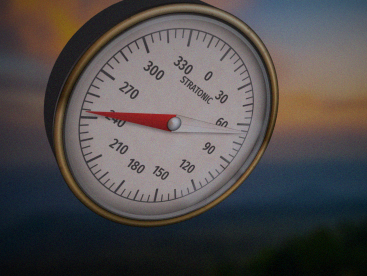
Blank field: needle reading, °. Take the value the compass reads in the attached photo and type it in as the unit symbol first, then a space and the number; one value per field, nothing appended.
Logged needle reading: ° 245
